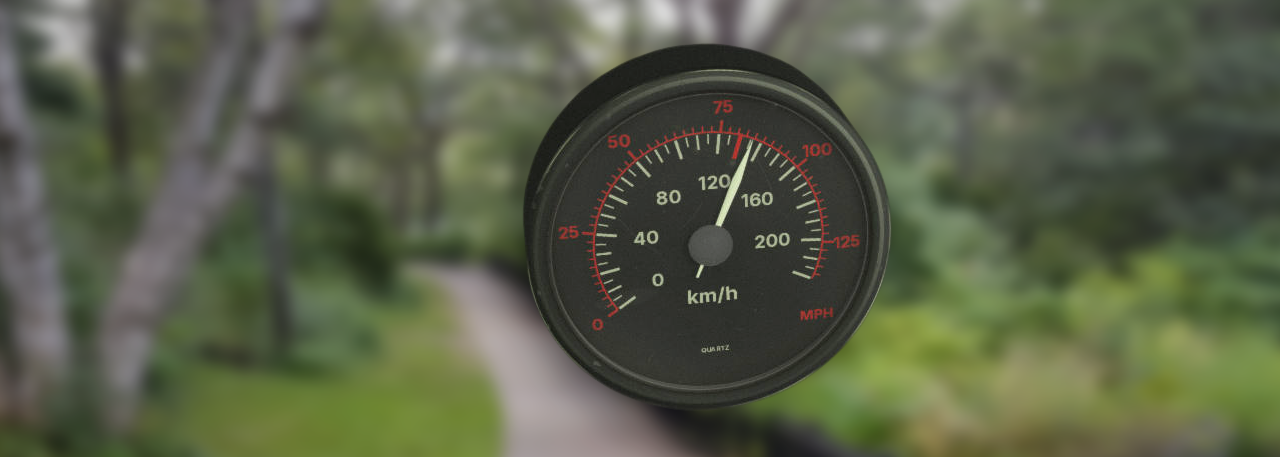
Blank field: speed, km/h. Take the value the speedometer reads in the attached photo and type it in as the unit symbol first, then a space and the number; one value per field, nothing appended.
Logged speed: km/h 135
